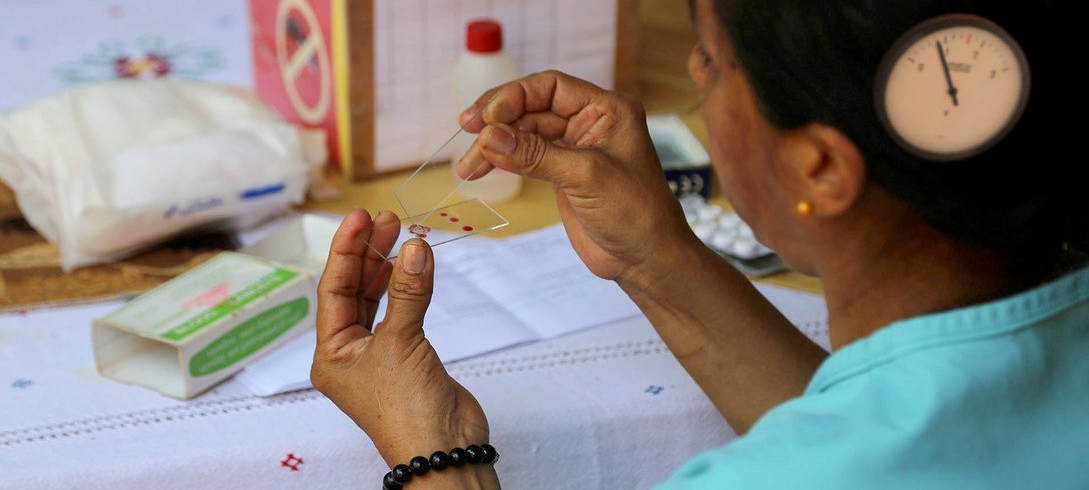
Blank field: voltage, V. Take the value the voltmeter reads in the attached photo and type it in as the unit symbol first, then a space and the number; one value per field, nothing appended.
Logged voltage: V 0.8
